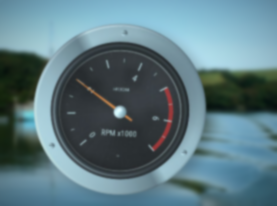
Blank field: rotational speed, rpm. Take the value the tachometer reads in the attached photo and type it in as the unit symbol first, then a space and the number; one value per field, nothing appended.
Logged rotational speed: rpm 2000
